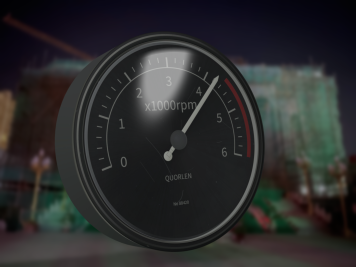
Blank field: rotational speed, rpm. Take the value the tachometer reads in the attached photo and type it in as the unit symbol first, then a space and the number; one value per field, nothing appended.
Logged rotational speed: rpm 4200
